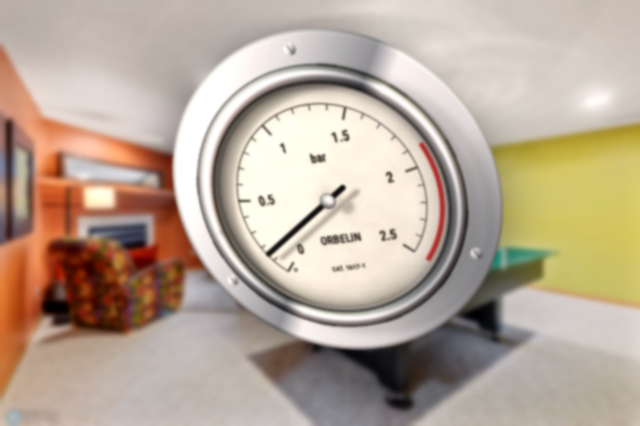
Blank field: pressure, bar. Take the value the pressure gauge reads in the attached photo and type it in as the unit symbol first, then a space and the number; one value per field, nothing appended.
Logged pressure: bar 0.15
